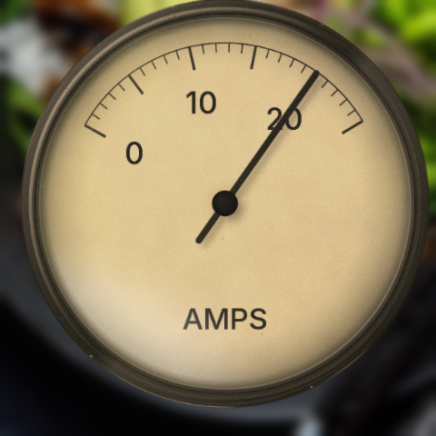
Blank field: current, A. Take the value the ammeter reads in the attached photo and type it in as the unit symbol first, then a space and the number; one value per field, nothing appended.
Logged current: A 20
